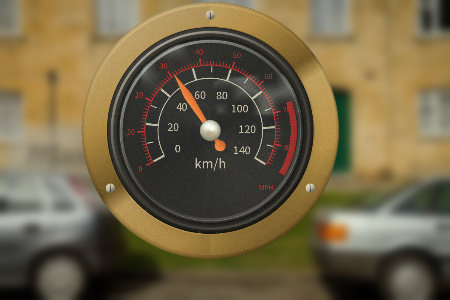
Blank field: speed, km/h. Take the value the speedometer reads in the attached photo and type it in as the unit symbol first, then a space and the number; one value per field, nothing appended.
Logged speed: km/h 50
